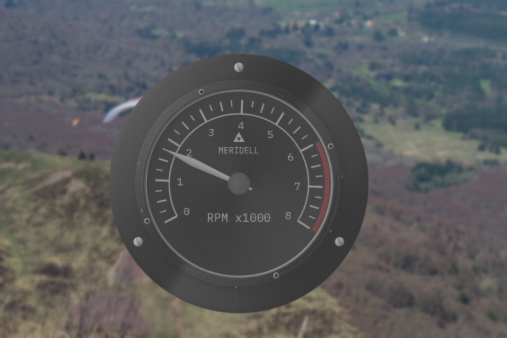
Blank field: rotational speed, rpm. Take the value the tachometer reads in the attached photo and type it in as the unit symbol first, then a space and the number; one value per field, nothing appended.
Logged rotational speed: rpm 1750
